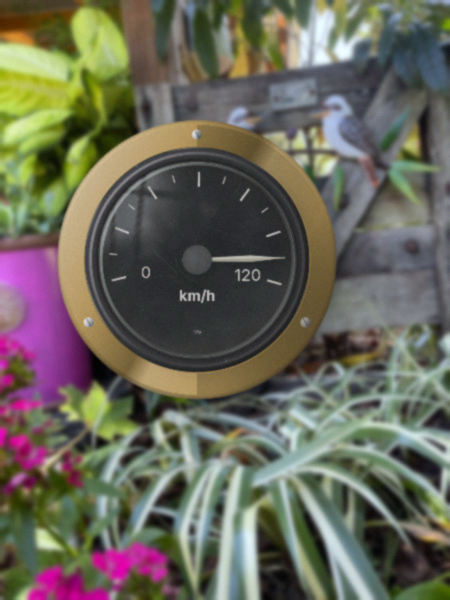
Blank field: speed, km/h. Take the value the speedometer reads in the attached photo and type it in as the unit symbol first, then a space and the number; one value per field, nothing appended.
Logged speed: km/h 110
